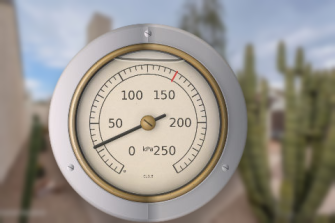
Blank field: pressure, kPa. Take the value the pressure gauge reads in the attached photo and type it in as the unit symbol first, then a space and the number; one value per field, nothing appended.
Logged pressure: kPa 30
